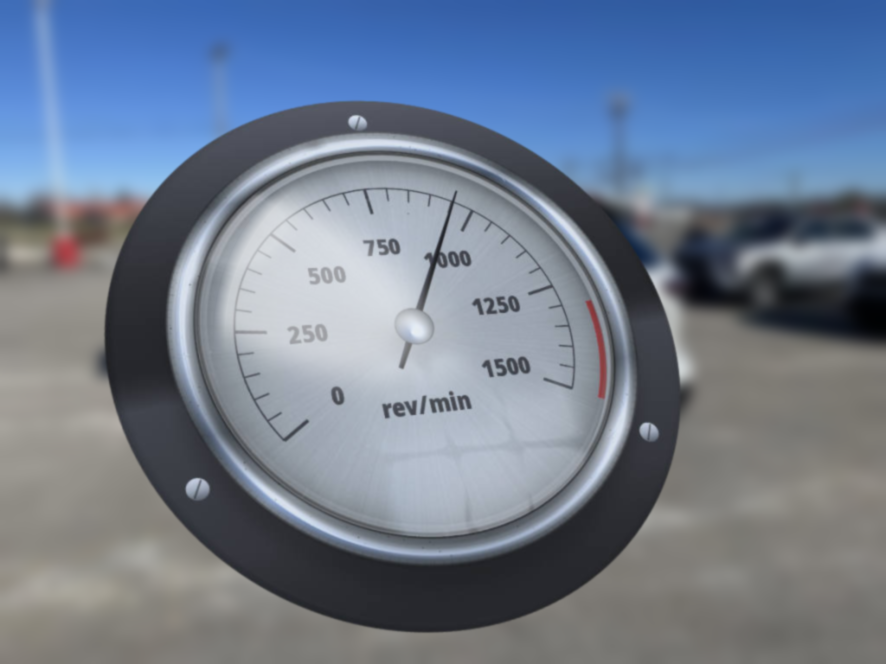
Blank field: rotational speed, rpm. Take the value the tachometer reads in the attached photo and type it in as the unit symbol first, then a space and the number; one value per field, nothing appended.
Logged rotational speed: rpm 950
